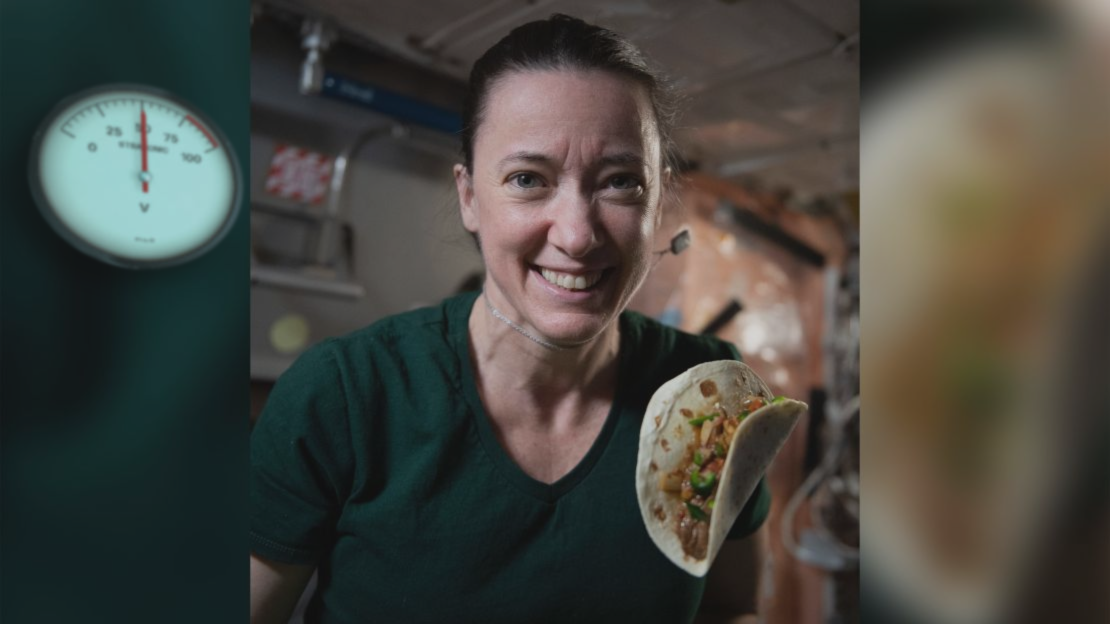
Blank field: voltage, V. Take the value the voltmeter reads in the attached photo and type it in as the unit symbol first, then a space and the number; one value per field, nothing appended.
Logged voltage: V 50
